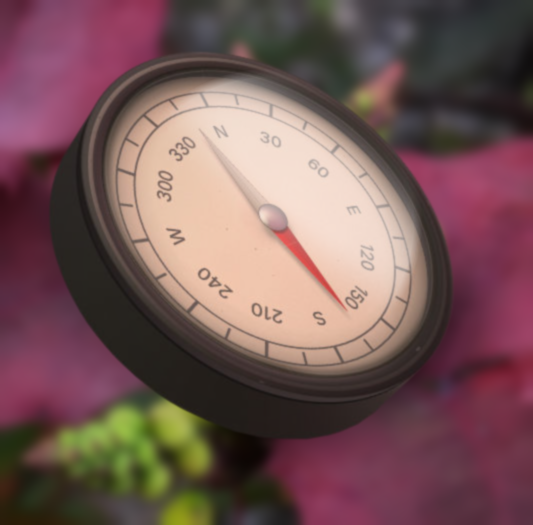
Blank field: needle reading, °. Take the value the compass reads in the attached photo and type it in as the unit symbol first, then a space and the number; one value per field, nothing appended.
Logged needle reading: ° 165
